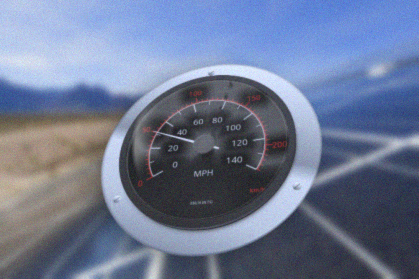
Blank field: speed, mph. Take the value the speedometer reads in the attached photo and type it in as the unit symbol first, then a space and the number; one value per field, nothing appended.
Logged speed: mph 30
